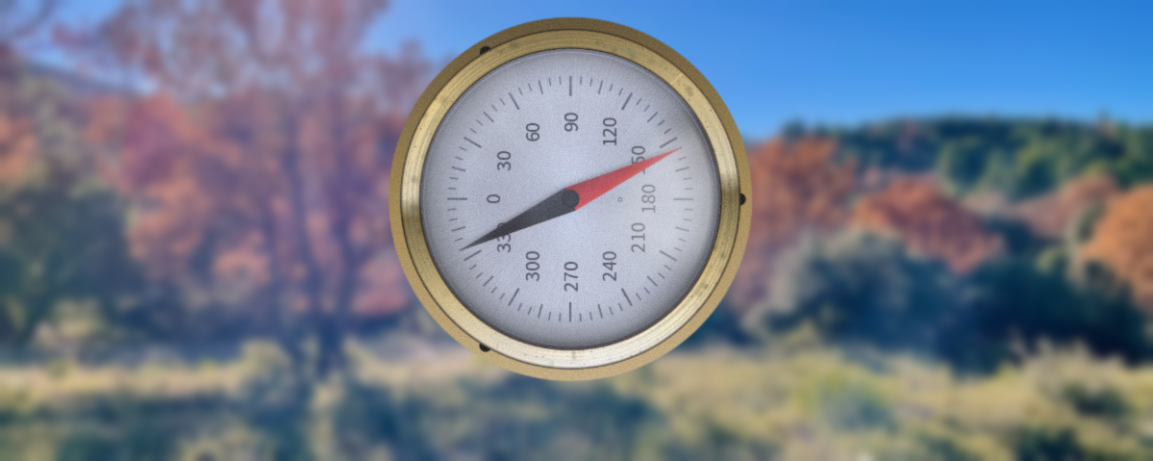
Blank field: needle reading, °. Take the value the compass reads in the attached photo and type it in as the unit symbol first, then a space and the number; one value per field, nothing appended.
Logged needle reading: ° 155
